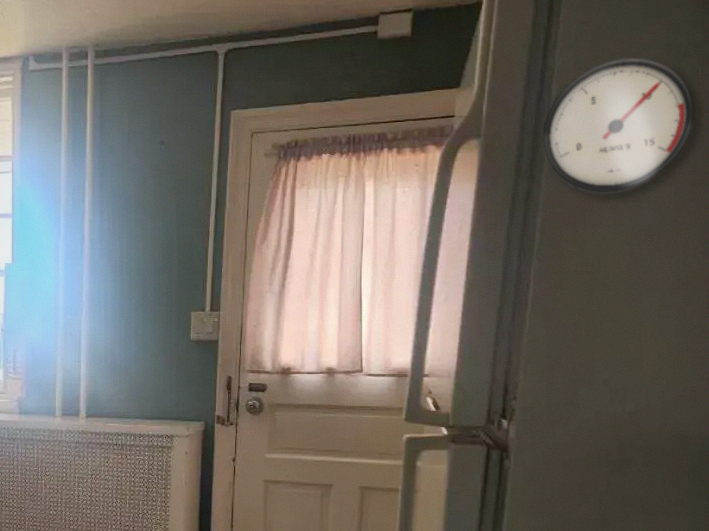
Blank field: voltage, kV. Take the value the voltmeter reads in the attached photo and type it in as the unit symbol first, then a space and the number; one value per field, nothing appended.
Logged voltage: kV 10
